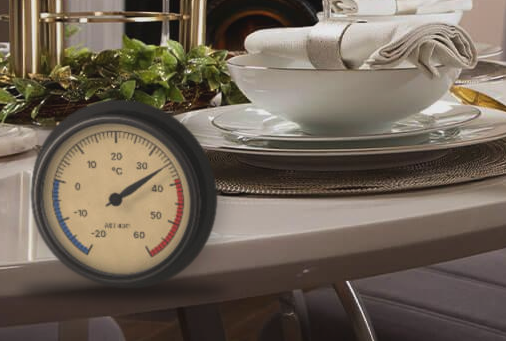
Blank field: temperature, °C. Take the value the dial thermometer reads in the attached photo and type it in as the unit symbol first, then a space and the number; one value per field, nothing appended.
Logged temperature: °C 35
